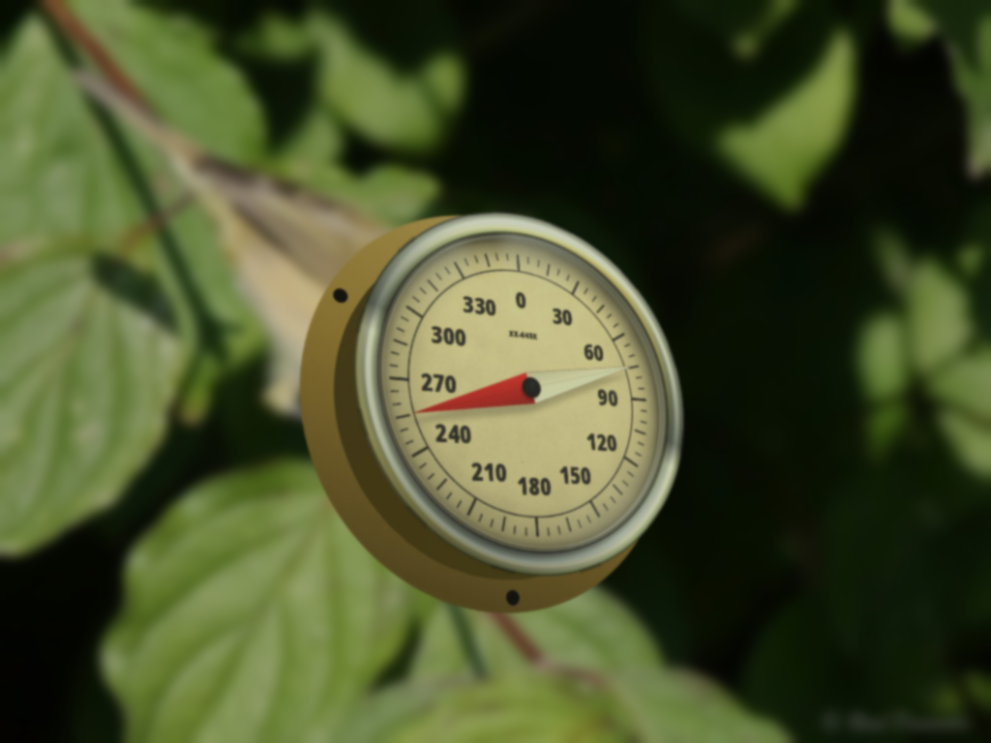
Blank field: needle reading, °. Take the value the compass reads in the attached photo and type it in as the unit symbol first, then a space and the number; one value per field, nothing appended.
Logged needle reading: ° 255
